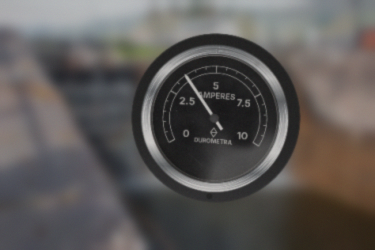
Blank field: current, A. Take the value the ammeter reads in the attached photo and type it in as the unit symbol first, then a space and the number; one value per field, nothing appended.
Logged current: A 3.5
